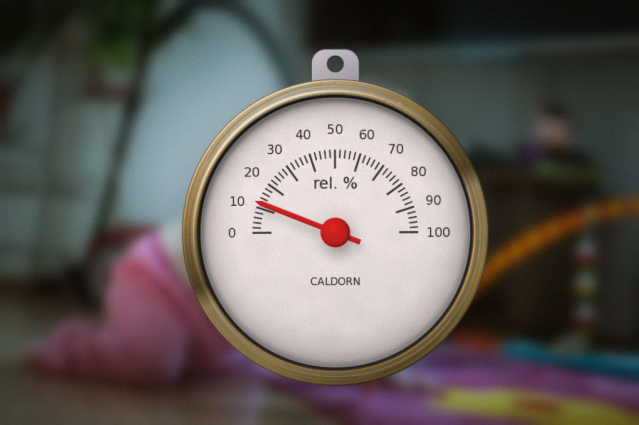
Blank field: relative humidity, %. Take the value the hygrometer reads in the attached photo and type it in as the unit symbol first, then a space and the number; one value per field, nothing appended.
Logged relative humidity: % 12
